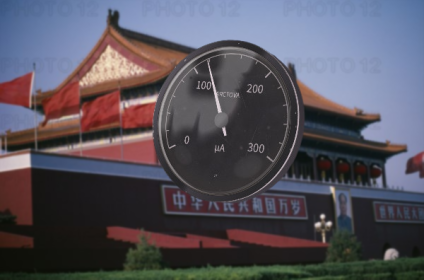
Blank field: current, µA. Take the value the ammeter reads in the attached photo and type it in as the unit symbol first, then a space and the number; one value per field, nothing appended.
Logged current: µA 120
